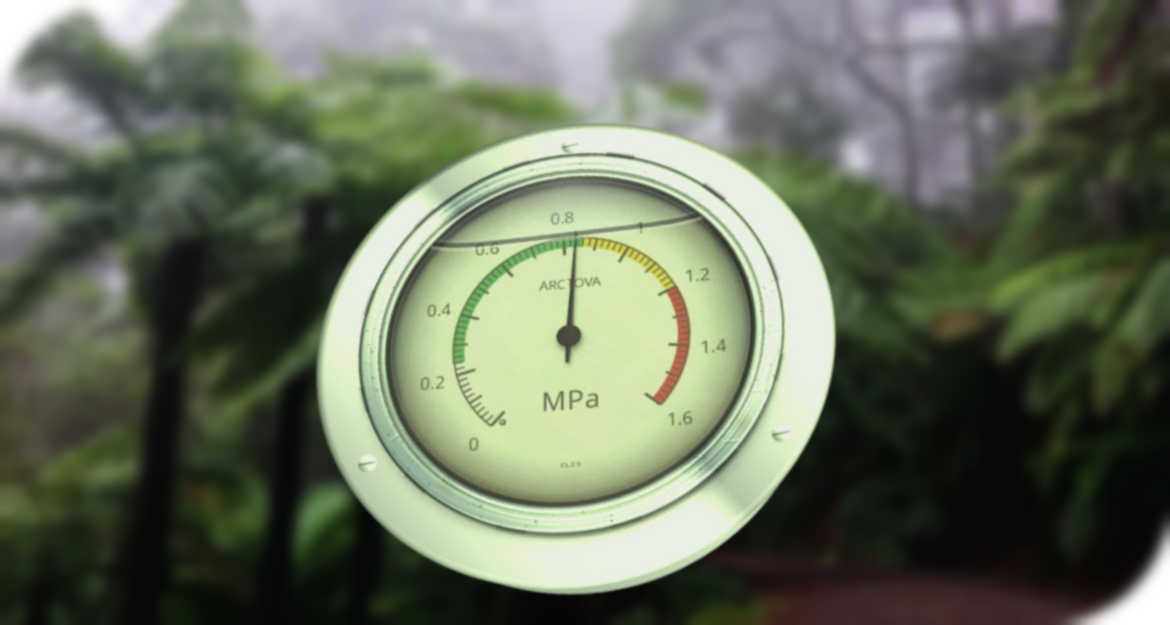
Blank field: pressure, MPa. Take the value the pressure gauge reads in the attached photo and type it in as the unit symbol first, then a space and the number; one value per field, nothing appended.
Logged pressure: MPa 0.84
